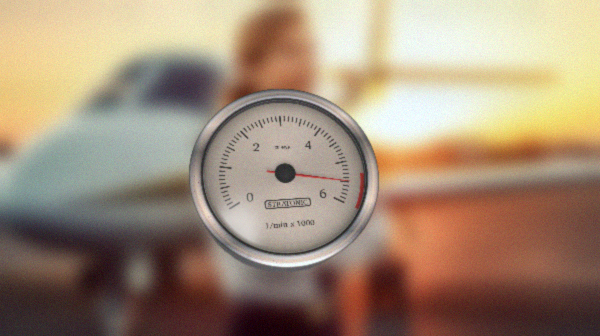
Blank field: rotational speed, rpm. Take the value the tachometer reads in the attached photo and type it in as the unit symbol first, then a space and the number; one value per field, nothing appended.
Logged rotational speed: rpm 5500
